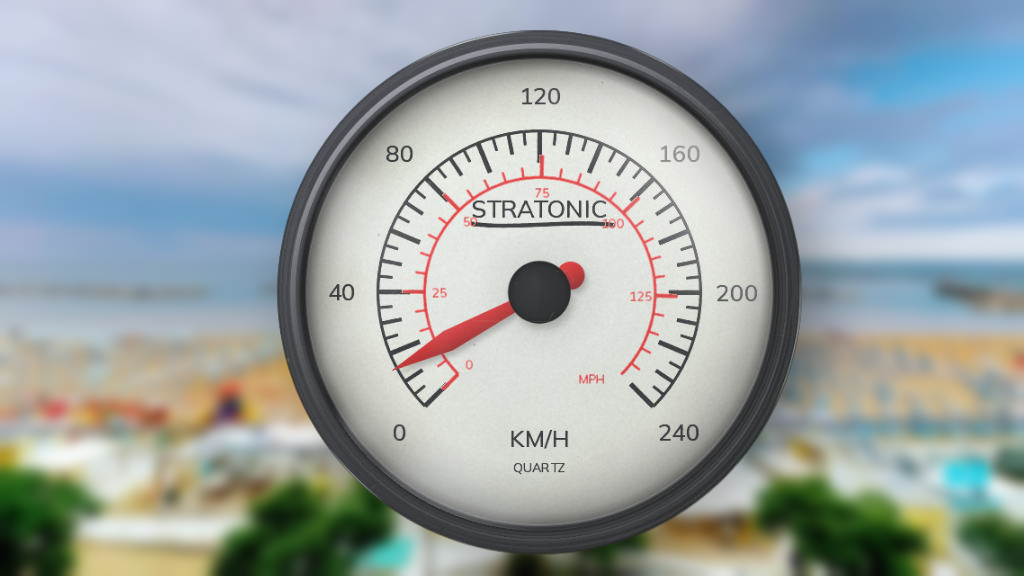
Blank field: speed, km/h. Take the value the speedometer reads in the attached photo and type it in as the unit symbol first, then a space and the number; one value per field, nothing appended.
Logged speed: km/h 15
